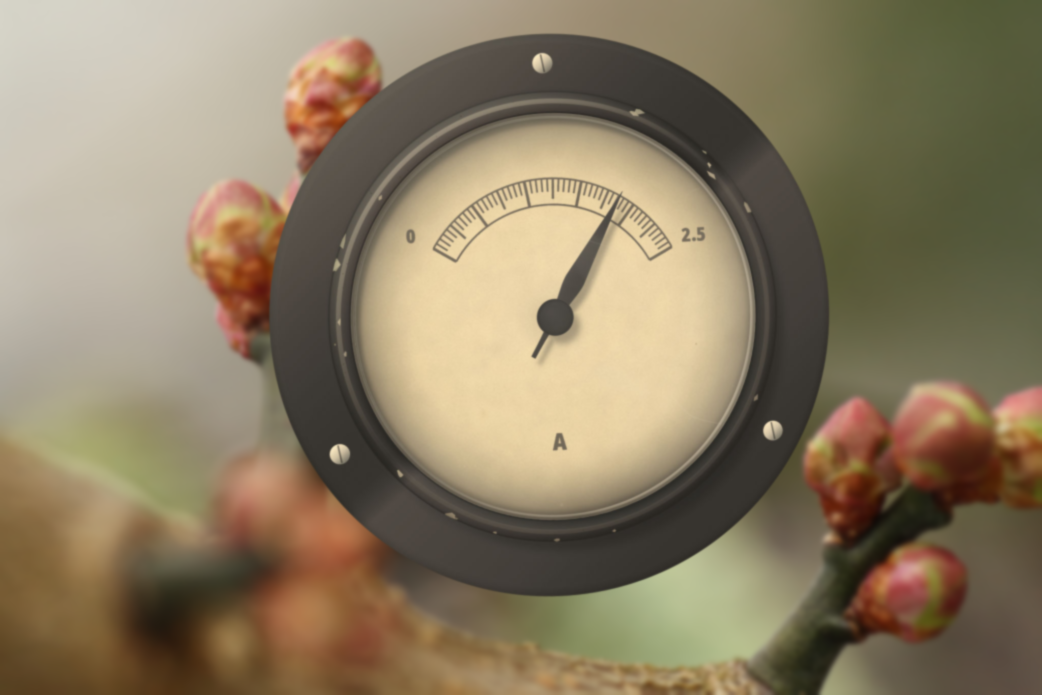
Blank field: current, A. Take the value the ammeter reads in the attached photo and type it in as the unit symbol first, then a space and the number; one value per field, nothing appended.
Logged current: A 1.85
